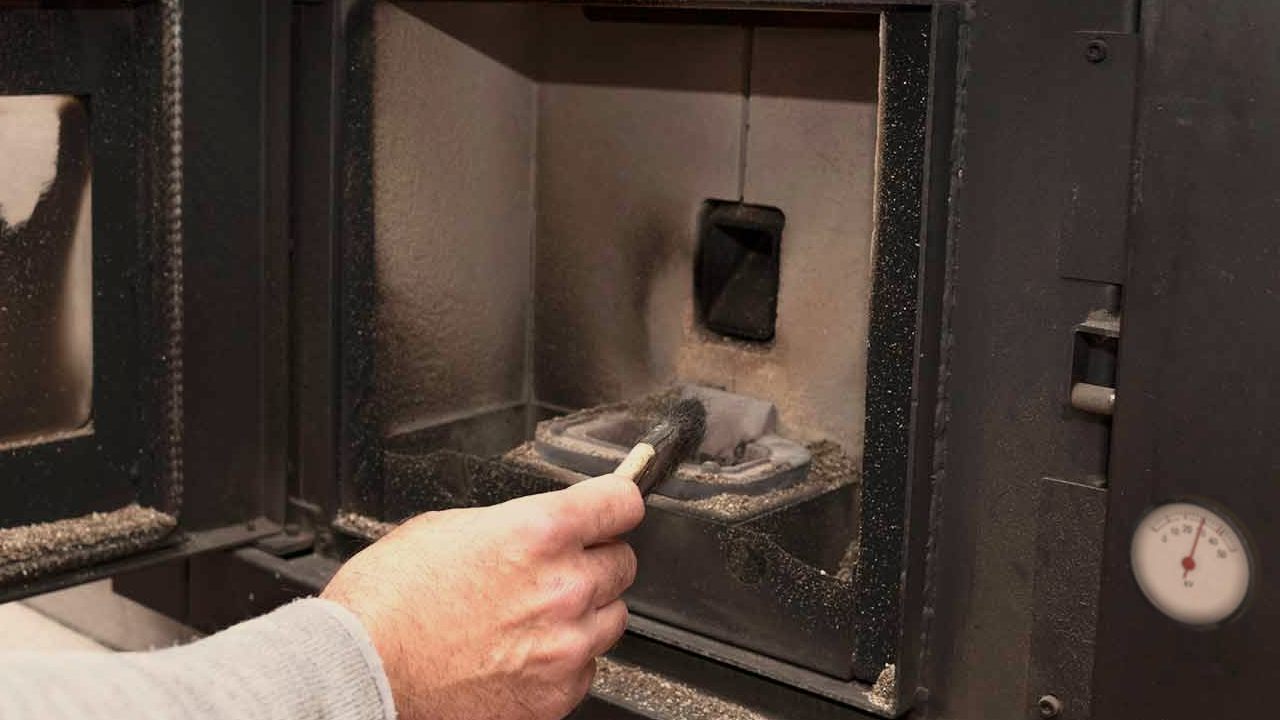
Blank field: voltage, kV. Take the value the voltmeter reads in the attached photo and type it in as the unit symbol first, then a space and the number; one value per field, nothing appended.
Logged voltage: kV 30
